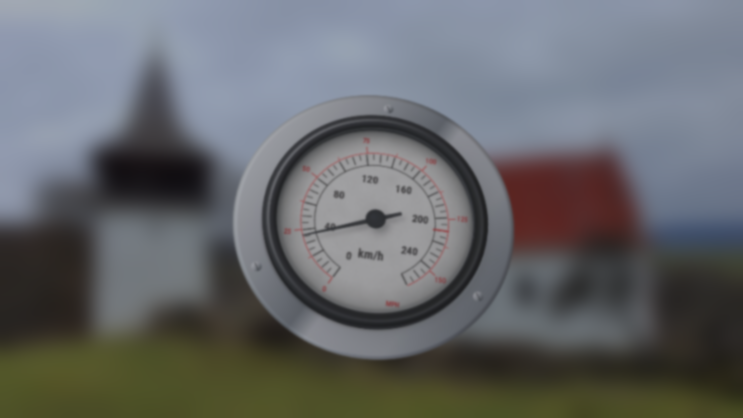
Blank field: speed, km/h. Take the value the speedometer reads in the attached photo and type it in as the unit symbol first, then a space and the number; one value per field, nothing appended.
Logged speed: km/h 35
